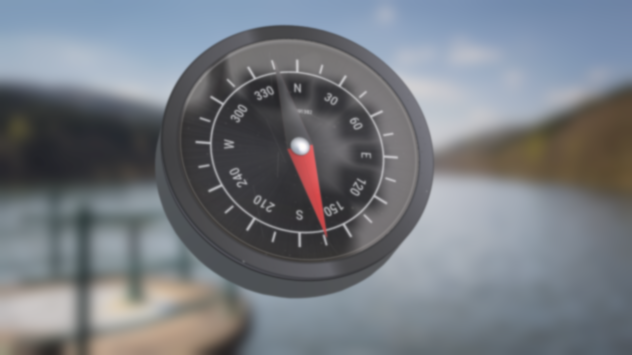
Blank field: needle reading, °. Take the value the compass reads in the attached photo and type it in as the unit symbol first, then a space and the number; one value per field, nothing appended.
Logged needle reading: ° 165
